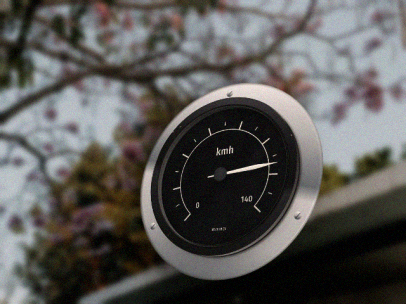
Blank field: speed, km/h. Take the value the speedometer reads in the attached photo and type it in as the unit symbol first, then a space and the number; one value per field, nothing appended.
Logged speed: km/h 115
